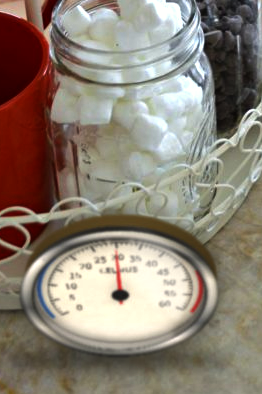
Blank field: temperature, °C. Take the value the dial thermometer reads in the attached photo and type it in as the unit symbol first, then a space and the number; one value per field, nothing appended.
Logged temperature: °C 30
